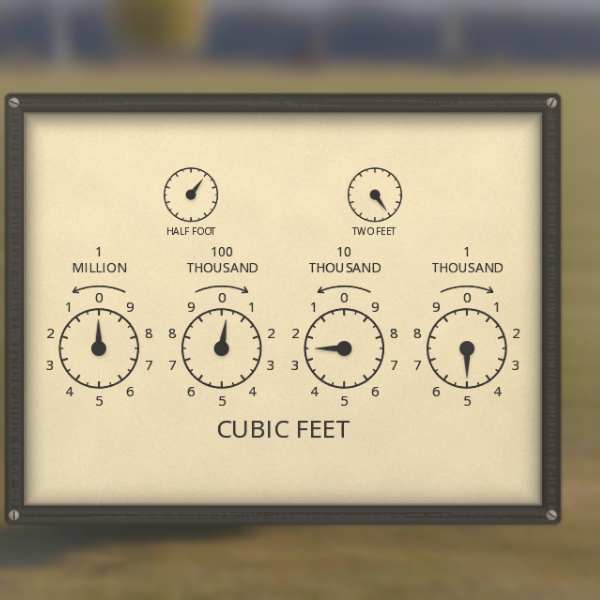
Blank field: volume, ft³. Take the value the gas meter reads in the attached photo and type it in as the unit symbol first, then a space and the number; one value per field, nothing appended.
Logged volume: ft³ 2500
